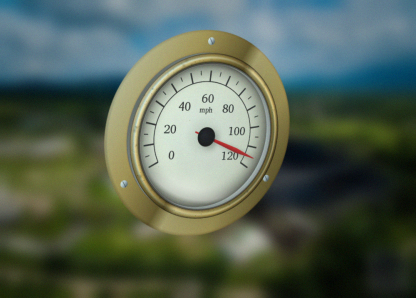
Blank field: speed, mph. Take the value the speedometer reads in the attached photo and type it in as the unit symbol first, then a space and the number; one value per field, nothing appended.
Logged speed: mph 115
